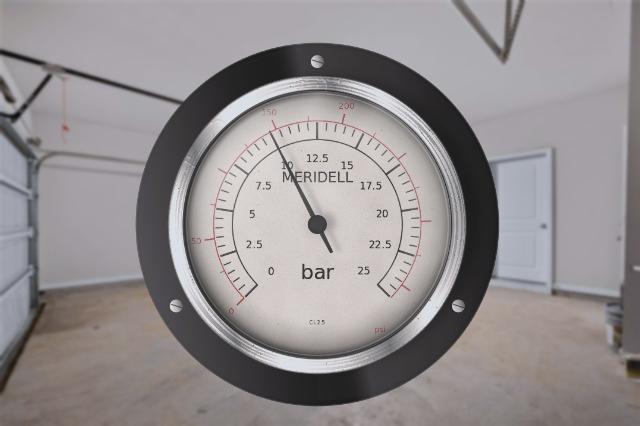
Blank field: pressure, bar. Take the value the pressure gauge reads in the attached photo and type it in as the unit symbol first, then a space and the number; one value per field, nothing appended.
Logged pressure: bar 10
